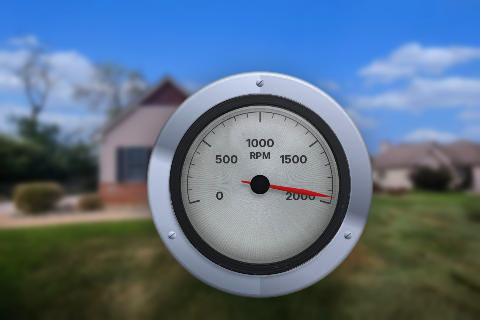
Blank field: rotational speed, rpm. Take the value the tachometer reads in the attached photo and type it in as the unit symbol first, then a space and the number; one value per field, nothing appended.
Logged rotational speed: rpm 1950
